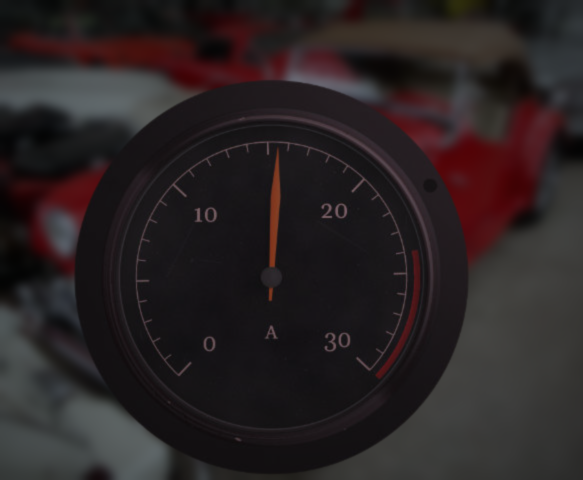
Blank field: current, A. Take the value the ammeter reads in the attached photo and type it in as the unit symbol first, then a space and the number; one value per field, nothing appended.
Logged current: A 15.5
